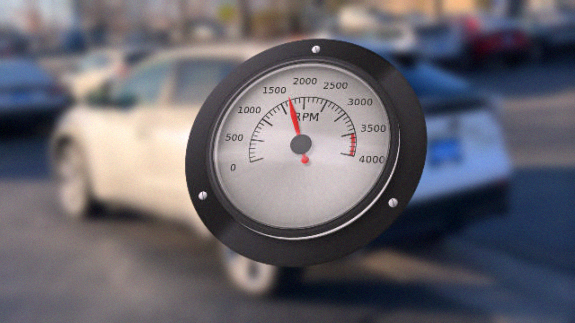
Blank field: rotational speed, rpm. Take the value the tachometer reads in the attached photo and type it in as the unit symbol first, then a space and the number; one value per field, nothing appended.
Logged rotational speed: rpm 1700
